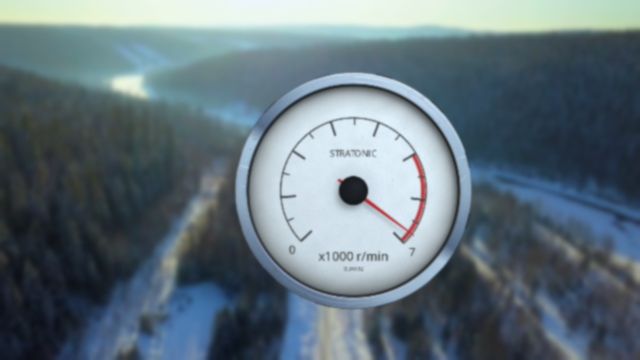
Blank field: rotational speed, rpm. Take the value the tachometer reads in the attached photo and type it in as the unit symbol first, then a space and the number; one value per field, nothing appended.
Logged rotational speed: rpm 6750
